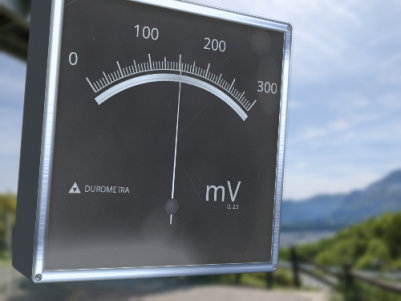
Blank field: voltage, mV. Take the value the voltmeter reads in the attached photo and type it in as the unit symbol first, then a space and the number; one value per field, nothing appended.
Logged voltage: mV 150
